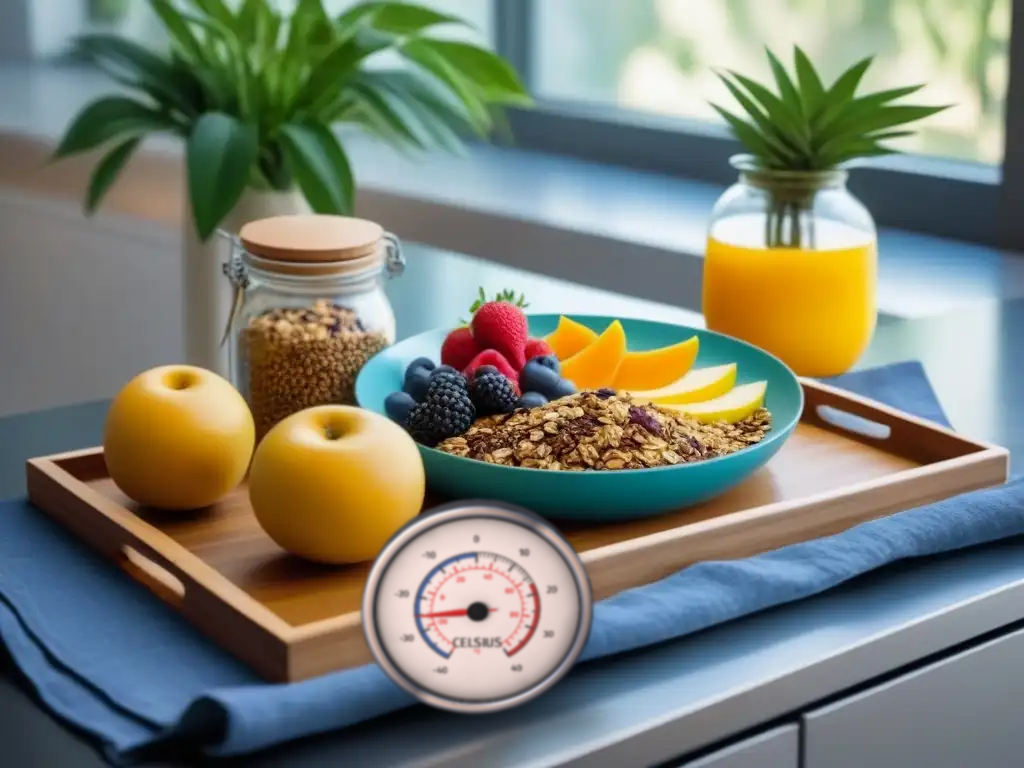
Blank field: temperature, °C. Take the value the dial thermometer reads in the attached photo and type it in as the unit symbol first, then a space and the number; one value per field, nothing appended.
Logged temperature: °C -25
